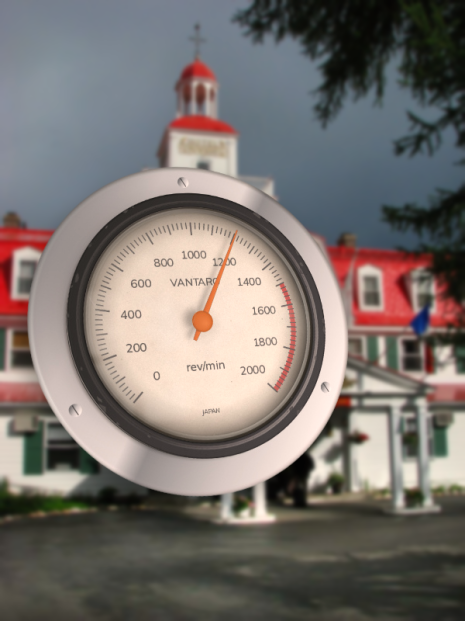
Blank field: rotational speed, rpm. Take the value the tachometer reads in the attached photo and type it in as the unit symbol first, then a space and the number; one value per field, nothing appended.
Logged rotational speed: rpm 1200
